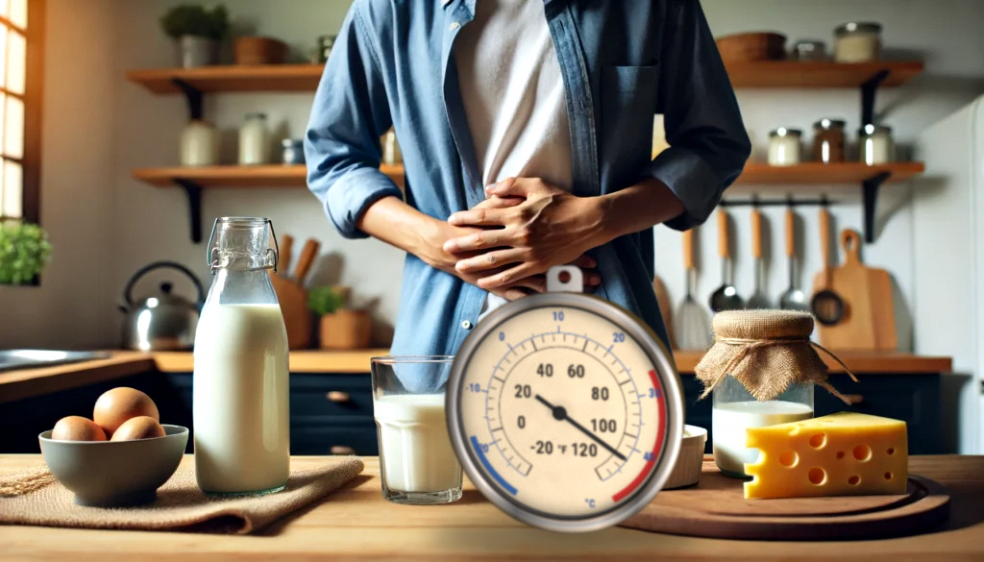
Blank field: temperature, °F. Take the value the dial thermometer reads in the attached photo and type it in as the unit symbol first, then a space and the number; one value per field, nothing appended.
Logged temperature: °F 108
